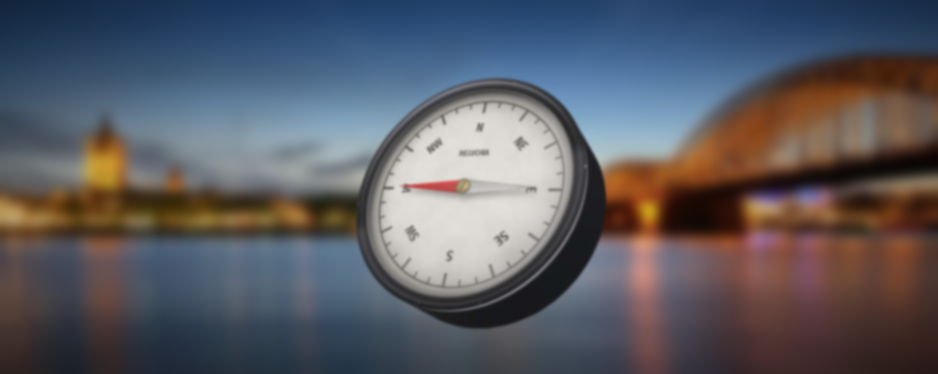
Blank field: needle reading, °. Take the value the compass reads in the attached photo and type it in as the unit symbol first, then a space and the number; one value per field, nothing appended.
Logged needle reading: ° 270
